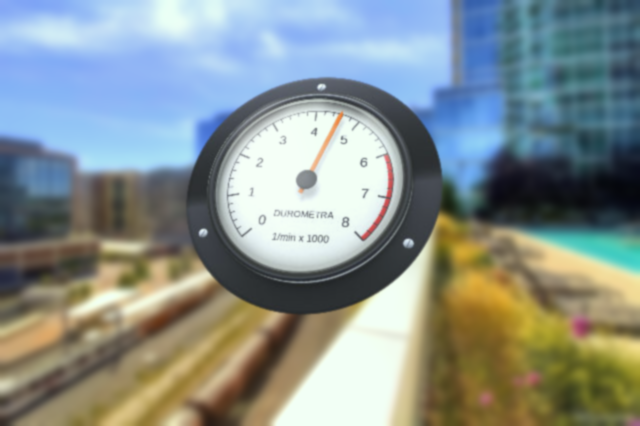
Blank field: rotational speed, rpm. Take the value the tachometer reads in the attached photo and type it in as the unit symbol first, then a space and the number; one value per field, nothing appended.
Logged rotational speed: rpm 4600
